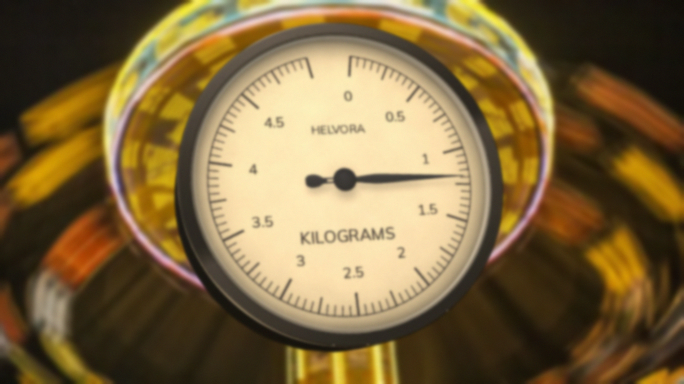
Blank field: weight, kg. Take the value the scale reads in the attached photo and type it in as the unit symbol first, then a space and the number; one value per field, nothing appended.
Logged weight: kg 1.2
